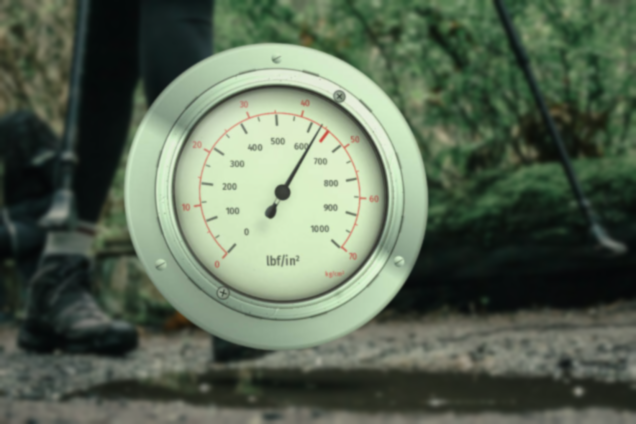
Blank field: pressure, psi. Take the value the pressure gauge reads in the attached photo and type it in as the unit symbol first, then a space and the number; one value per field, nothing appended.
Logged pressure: psi 625
